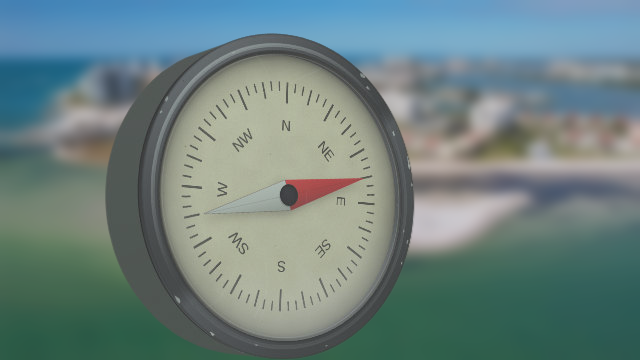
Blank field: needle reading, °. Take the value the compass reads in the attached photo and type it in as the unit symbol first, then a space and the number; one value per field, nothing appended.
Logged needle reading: ° 75
